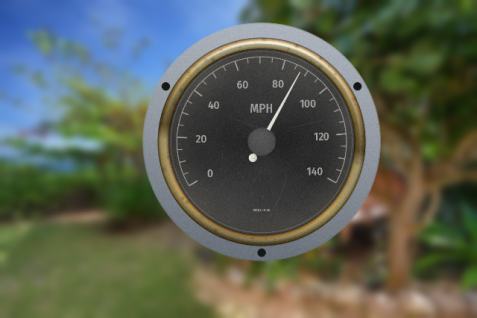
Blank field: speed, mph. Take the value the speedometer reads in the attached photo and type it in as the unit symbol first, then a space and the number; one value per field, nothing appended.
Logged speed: mph 87.5
